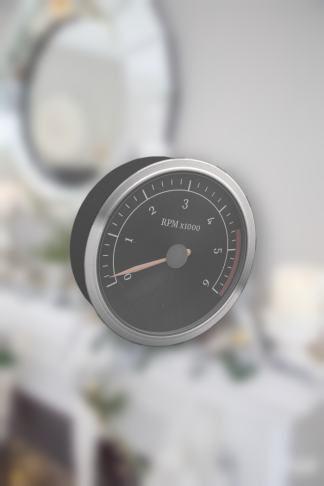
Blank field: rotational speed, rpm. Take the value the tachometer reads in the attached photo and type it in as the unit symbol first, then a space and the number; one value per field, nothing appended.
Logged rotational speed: rpm 200
